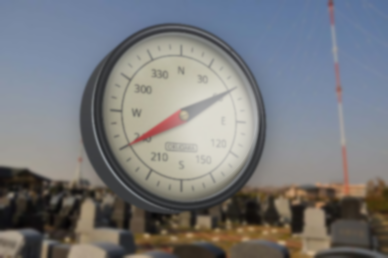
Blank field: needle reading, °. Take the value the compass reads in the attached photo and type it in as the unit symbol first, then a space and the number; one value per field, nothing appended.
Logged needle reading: ° 240
